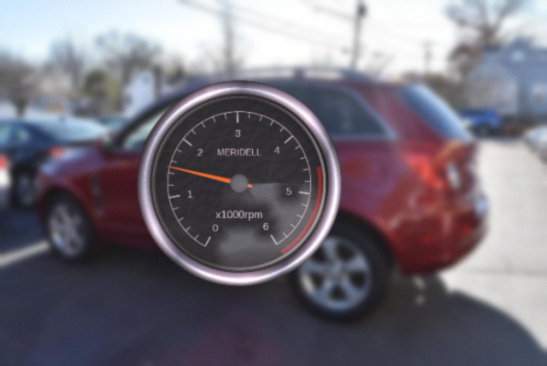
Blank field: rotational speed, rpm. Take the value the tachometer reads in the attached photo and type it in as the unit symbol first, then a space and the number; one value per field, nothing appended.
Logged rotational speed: rpm 1500
